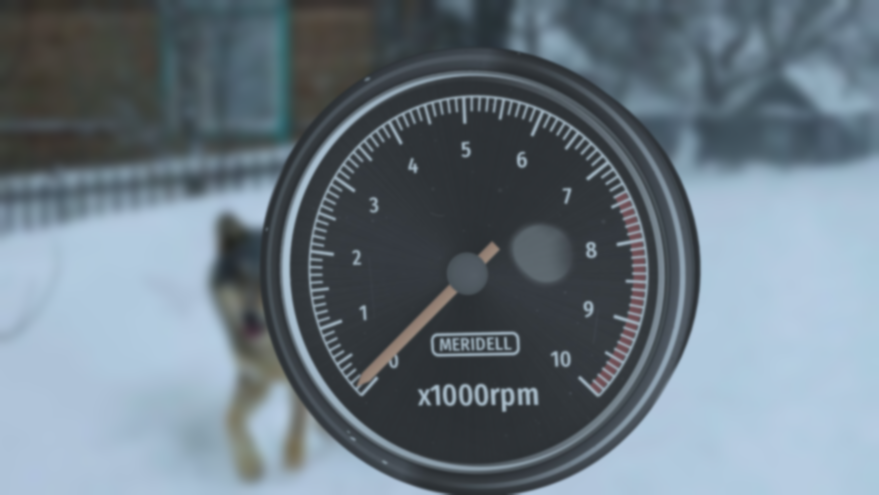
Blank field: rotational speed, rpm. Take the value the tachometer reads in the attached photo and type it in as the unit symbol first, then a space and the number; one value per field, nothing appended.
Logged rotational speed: rpm 100
